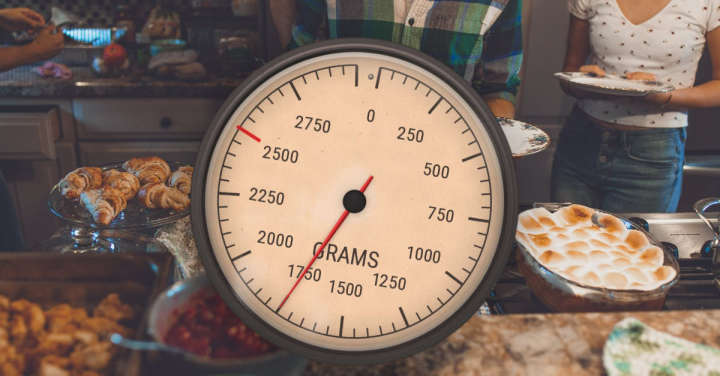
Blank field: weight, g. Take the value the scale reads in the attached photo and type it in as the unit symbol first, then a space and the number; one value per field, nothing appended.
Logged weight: g 1750
